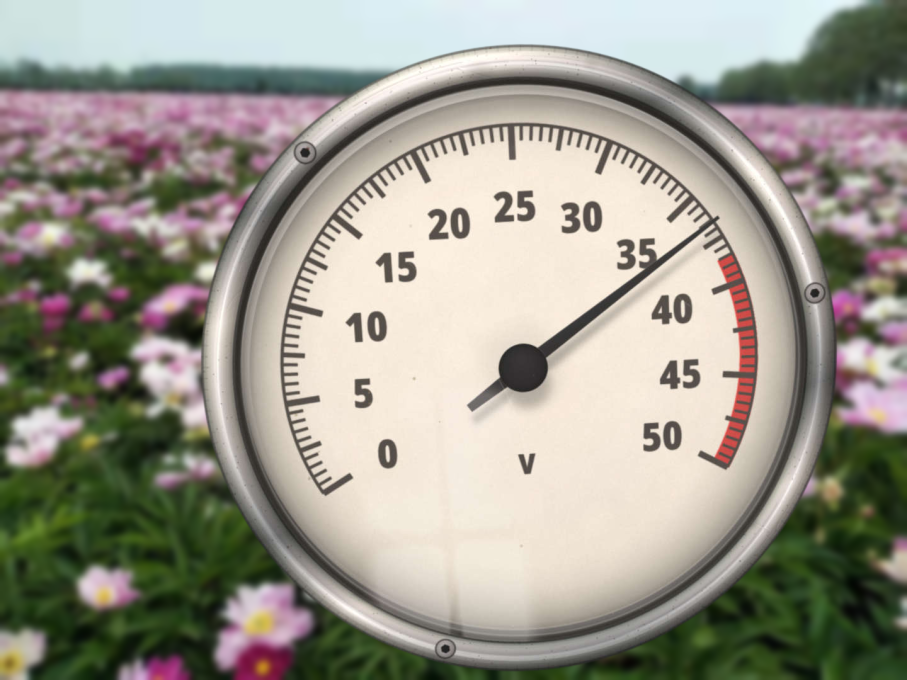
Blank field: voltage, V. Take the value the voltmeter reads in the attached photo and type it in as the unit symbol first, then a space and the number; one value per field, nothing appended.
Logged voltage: V 36.5
